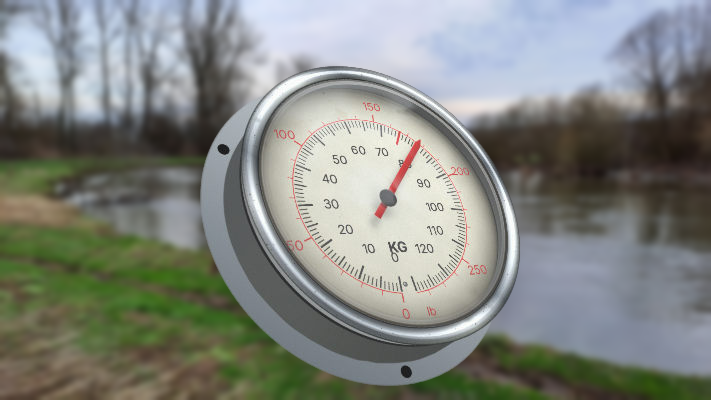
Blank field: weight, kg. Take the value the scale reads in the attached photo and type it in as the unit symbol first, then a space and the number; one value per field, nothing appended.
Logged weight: kg 80
